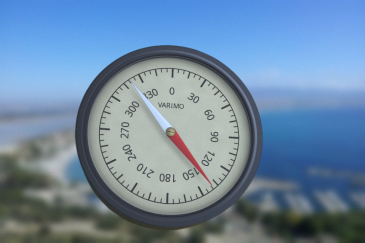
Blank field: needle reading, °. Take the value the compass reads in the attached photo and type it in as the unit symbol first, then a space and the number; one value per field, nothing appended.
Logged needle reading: ° 140
